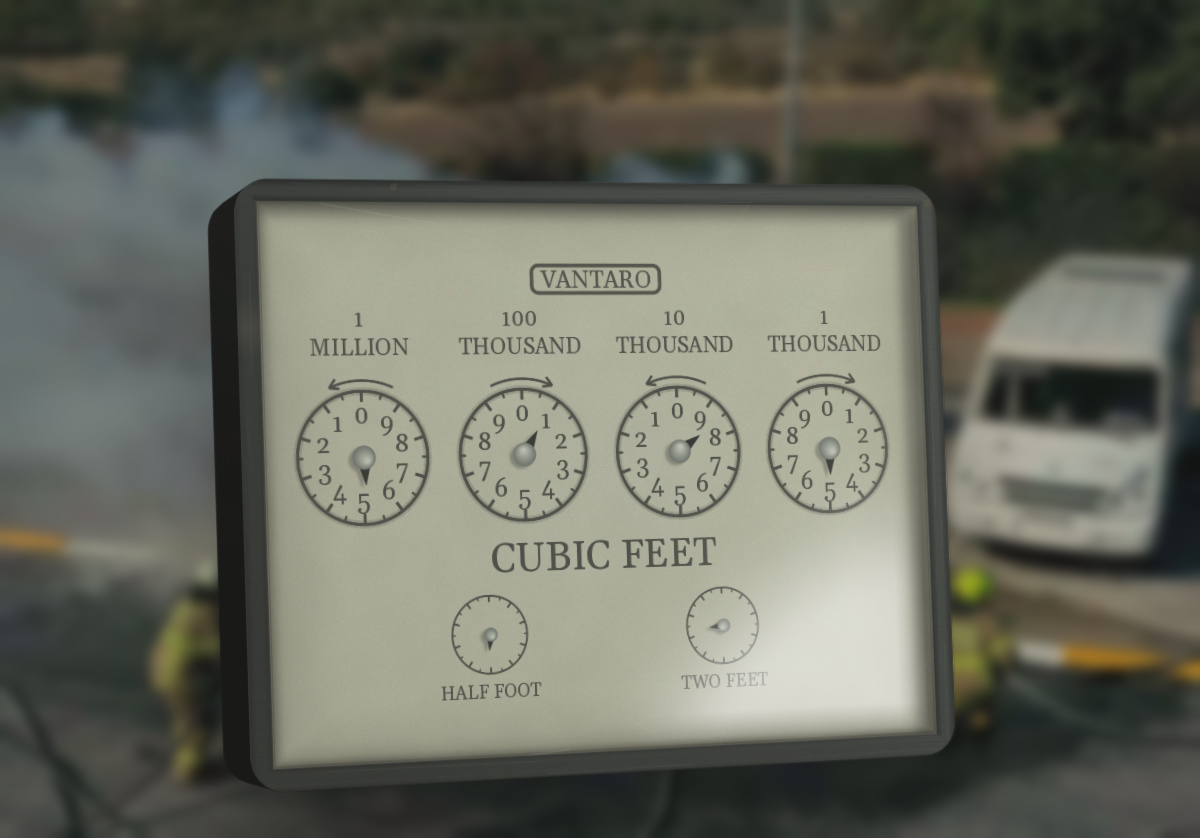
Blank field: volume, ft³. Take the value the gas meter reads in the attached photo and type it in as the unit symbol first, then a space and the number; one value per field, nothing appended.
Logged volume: ft³ 508500
